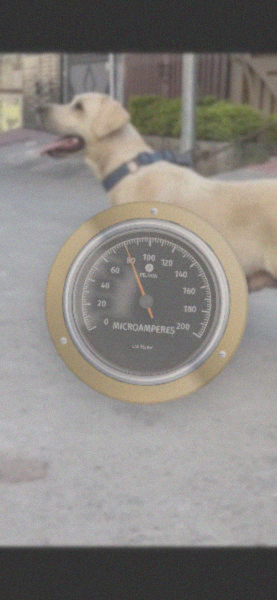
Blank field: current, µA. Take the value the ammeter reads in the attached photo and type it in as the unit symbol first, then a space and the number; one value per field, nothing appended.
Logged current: µA 80
